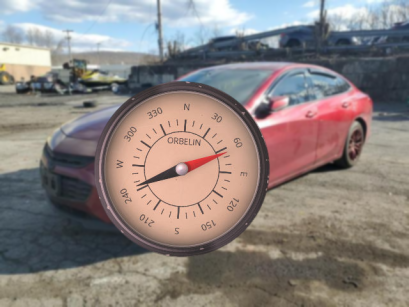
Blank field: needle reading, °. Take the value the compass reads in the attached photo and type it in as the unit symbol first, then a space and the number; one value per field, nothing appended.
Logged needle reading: ° 65
